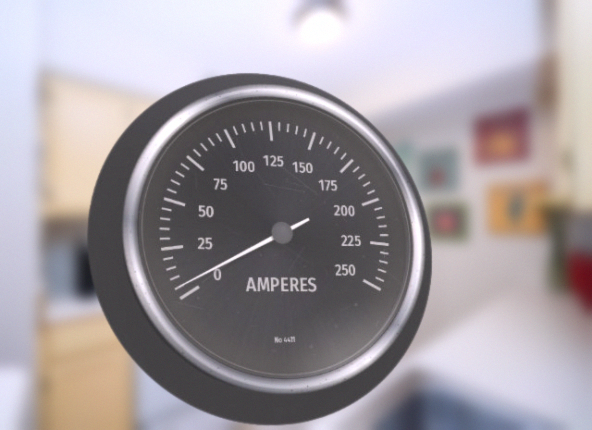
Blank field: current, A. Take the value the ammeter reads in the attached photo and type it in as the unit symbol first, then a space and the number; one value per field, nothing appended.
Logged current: A 5
